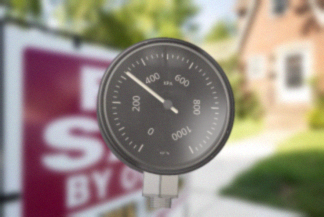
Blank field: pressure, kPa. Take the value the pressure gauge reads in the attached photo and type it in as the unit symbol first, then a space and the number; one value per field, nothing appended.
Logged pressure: kPa 320
